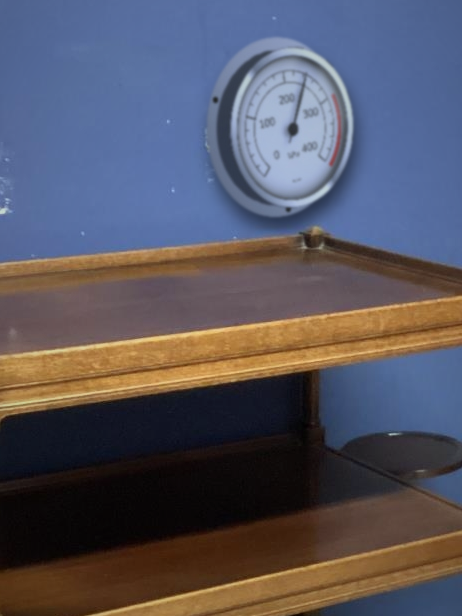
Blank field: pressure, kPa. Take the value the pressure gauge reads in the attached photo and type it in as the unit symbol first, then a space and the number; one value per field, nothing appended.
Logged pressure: kPa 240
